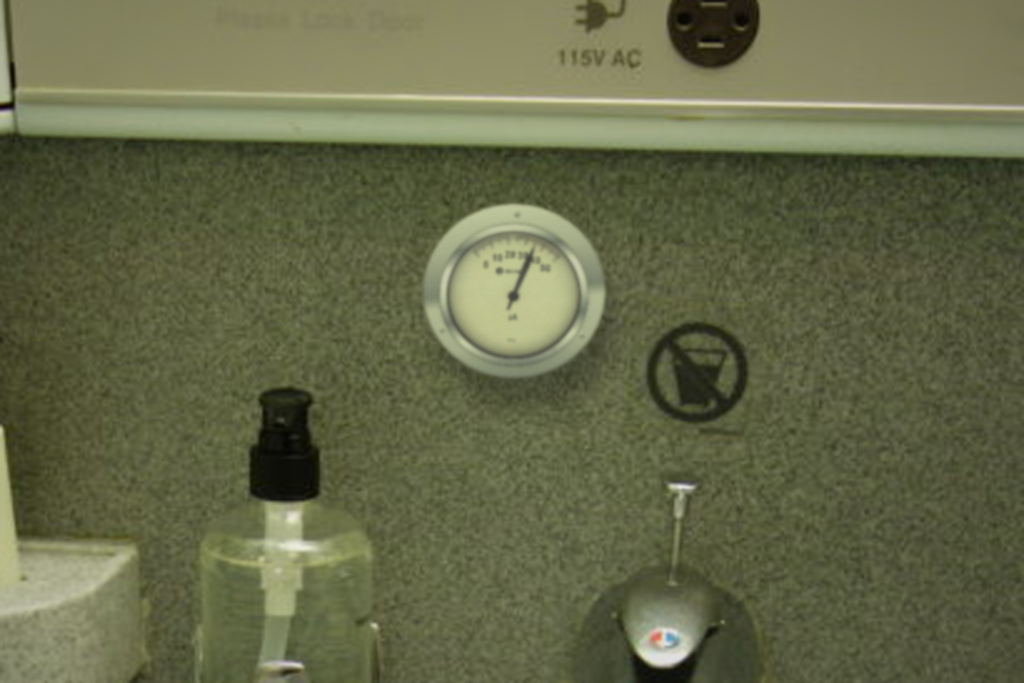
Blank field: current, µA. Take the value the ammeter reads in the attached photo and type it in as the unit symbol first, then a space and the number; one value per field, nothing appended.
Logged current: µA 35
